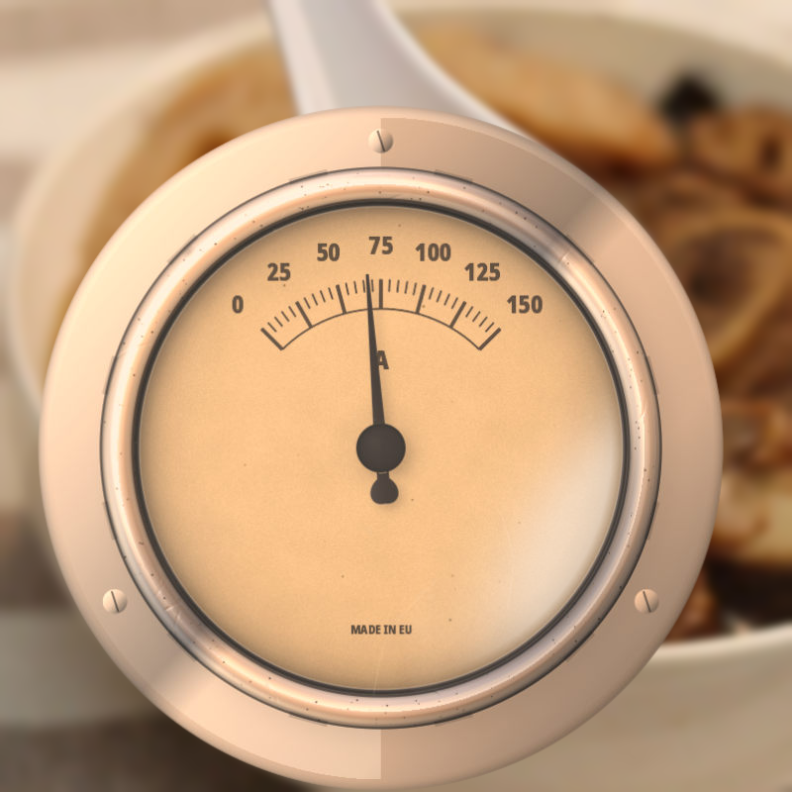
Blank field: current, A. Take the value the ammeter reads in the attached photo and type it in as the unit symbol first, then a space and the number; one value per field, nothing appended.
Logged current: A 67.5
